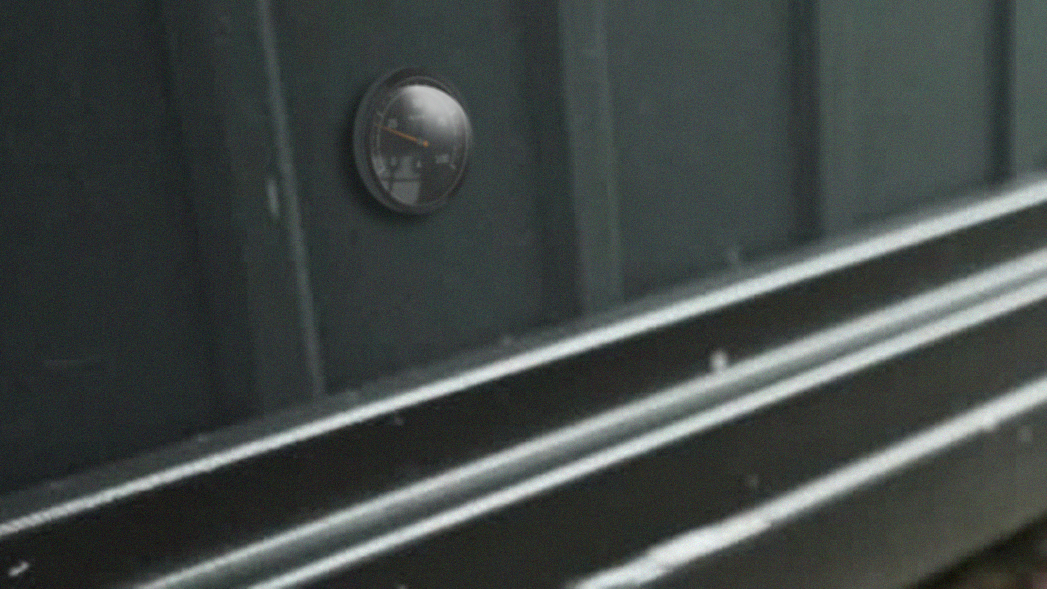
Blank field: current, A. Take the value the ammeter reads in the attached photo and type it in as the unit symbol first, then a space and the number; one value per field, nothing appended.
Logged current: A 20
